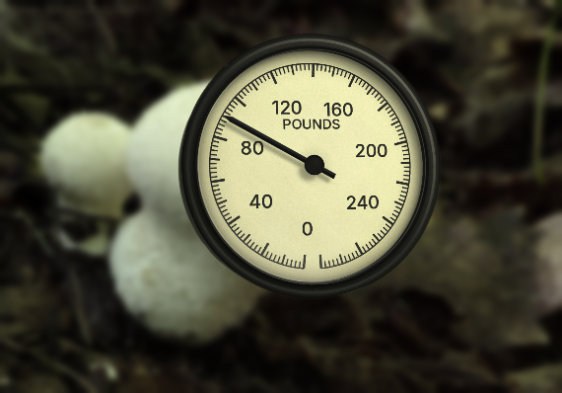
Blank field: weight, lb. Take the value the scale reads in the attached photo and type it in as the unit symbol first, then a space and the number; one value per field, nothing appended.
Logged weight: lb 90
